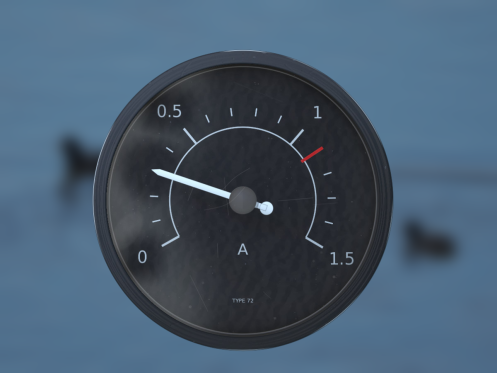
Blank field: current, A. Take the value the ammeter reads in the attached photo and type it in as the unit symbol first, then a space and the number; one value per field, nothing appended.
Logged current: A 0.3
